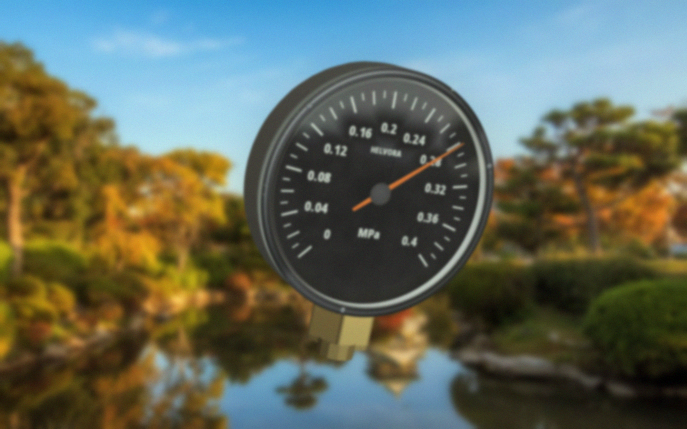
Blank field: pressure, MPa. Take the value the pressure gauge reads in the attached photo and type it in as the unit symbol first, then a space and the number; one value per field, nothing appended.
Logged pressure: MPa 0.28
